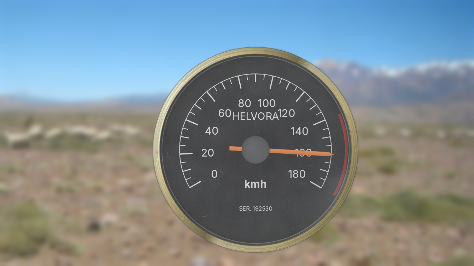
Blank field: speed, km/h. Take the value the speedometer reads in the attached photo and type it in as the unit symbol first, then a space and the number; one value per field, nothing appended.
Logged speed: km/h 160
